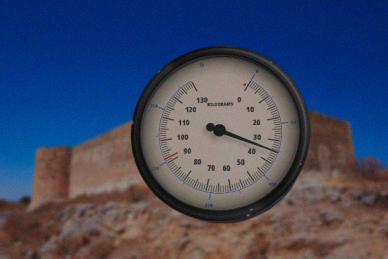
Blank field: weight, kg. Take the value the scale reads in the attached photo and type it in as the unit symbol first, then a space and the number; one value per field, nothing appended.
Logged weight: kg 35
